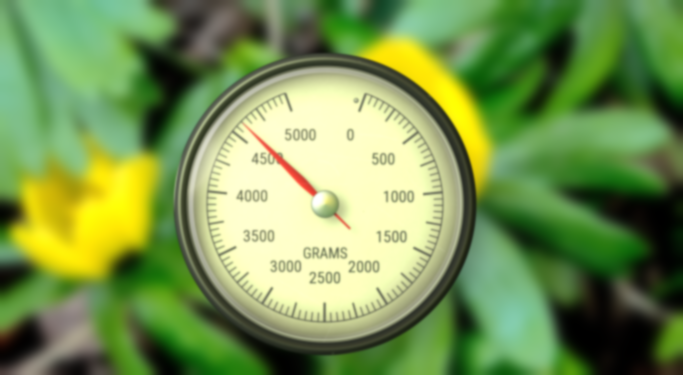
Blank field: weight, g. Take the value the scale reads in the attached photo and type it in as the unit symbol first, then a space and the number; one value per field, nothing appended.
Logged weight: g 4600
